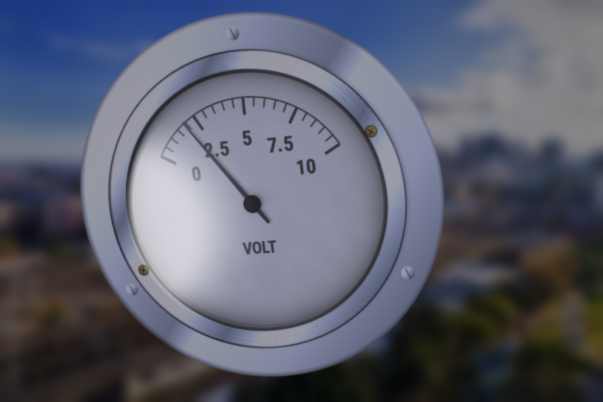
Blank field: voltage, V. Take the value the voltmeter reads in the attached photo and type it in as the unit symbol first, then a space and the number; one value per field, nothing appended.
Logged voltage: V 2
